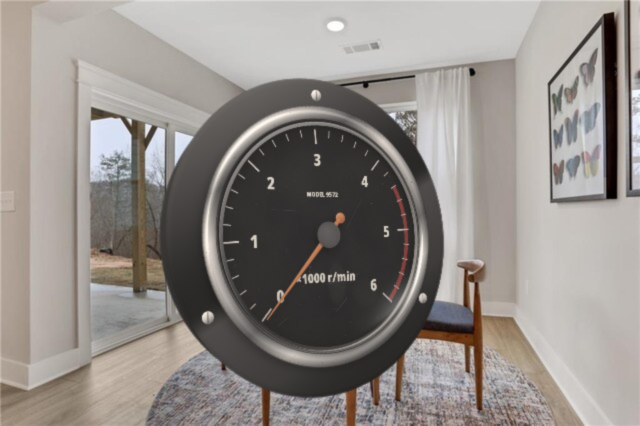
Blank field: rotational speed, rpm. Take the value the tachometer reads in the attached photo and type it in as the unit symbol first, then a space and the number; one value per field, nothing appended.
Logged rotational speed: rpm 0
